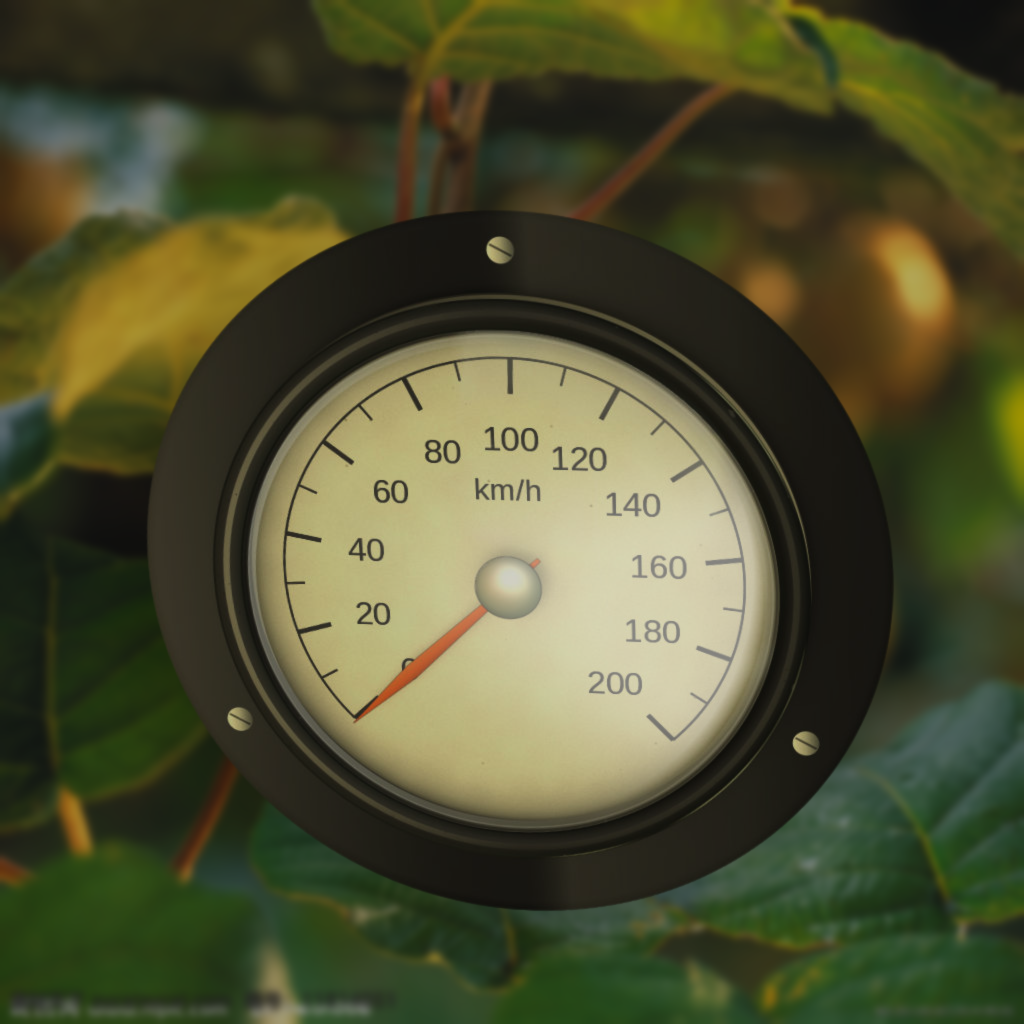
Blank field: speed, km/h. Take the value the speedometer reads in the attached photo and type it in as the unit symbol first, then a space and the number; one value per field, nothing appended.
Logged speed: km/h 0
